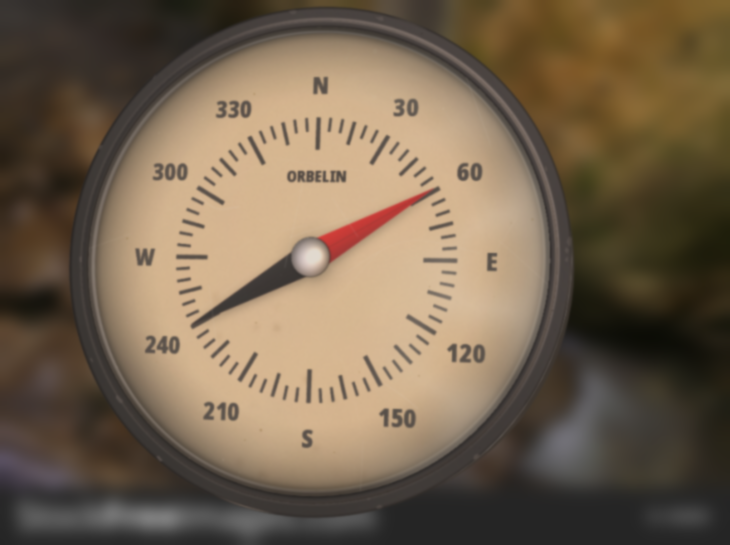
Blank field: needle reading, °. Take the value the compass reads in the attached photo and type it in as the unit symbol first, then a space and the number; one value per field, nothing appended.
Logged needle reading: ° 60
